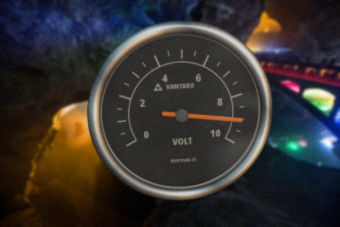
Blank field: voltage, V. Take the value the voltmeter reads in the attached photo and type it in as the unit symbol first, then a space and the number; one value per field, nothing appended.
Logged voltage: V 9
